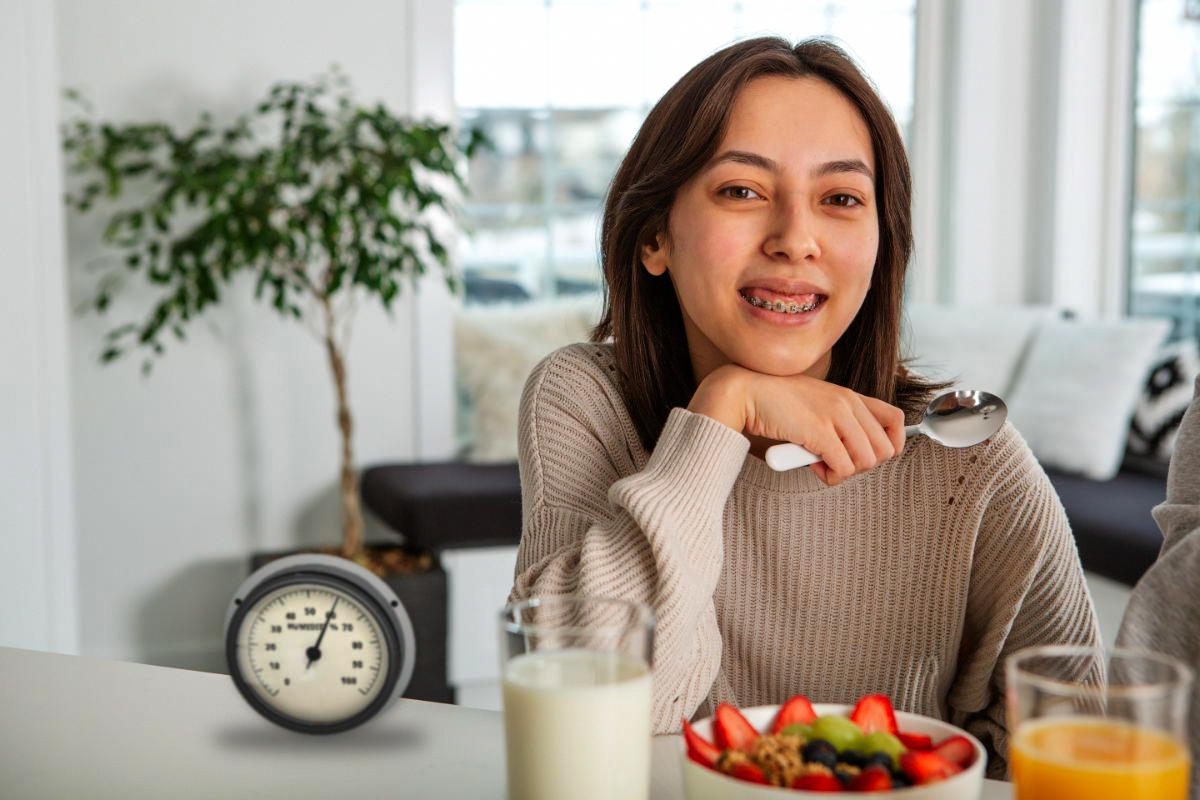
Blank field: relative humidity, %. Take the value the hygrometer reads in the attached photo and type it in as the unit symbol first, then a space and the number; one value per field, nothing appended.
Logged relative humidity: % 60
